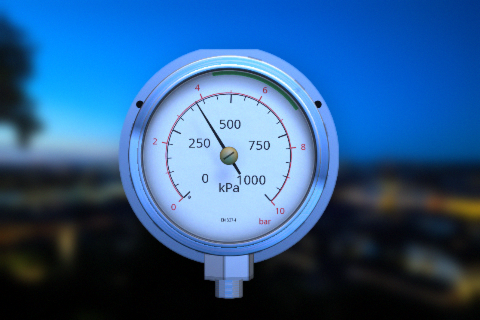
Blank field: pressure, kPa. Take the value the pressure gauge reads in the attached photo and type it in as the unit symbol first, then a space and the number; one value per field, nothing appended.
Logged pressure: kPa 375
